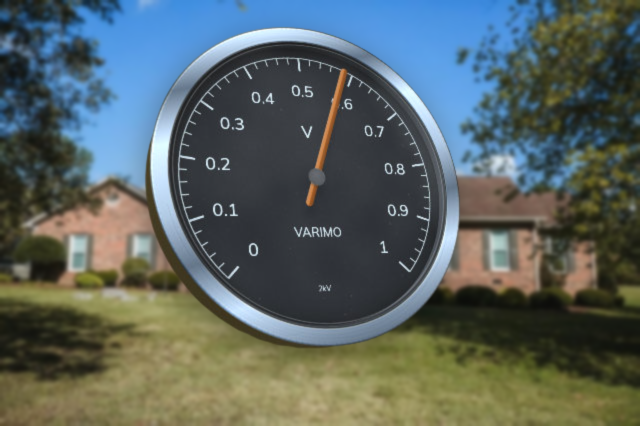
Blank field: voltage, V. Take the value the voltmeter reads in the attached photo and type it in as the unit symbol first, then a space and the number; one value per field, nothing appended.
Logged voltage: V 0.58
